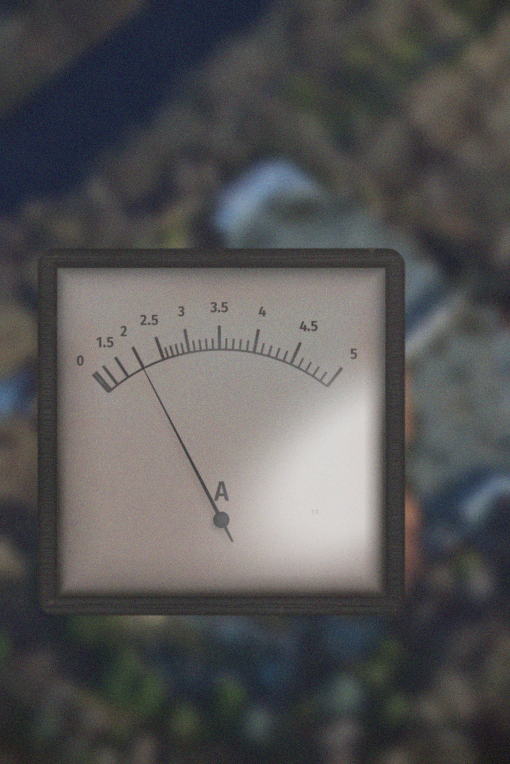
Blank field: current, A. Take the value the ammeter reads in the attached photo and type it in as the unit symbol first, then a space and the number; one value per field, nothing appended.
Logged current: A 2
